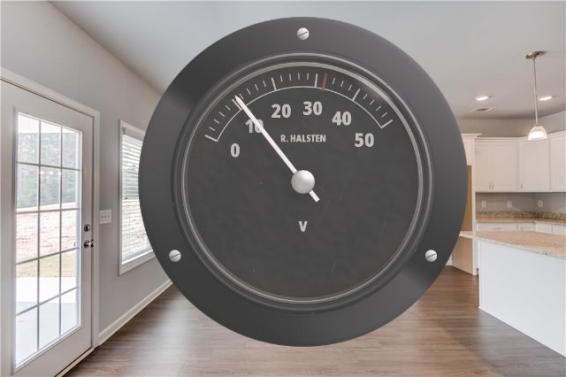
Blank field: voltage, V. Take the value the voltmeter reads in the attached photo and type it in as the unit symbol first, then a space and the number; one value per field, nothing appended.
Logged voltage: V 11
